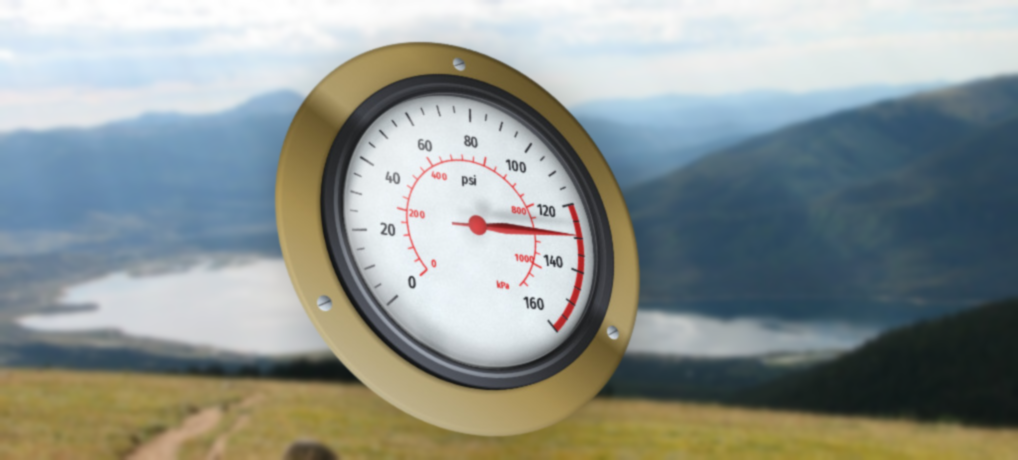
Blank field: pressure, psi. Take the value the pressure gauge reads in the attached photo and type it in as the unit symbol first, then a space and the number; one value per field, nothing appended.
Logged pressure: psi 130
